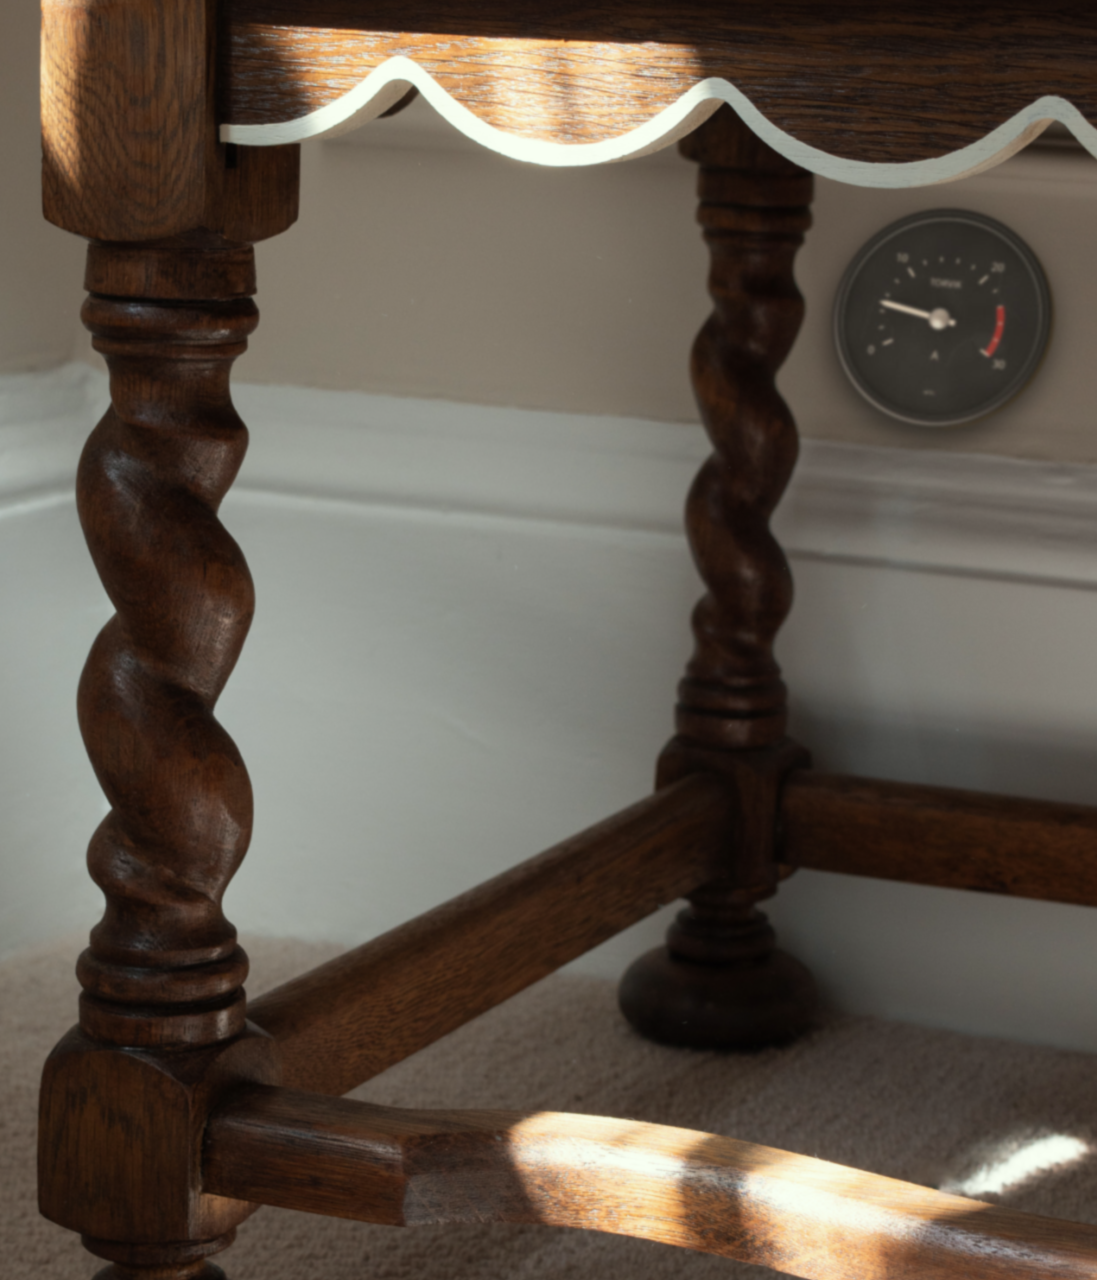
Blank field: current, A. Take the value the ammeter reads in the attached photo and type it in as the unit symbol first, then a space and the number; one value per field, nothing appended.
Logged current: A 5
